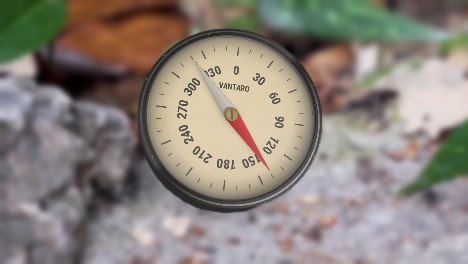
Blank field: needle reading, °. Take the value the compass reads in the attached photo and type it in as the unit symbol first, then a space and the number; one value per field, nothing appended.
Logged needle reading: ° 140
